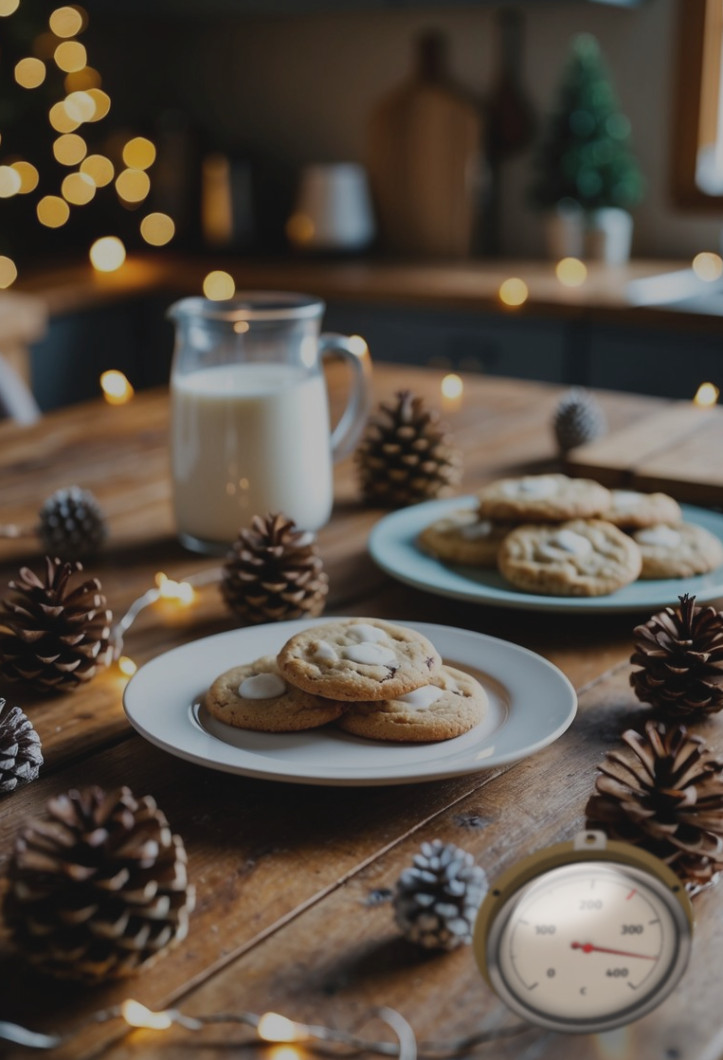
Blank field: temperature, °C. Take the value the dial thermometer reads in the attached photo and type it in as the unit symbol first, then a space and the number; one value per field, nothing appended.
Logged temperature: °C 350
